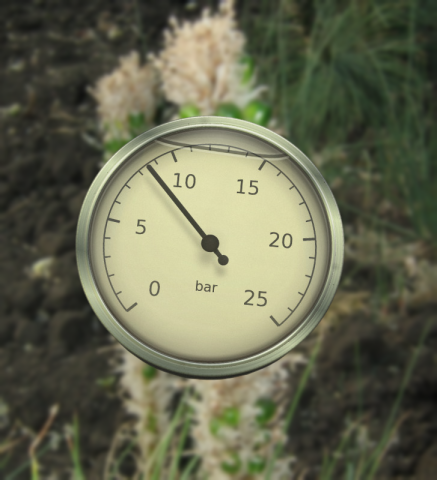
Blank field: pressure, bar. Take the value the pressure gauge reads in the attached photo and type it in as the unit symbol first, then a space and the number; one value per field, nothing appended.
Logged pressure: bar 8.5
